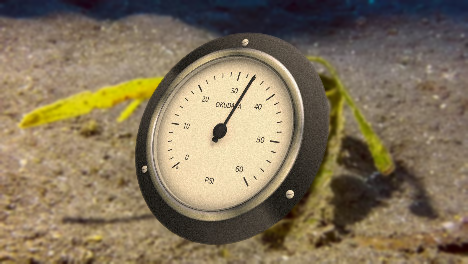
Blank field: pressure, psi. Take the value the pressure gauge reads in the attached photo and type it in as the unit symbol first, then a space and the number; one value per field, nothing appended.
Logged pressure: psi 34
